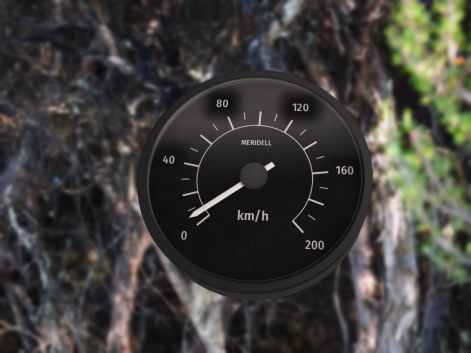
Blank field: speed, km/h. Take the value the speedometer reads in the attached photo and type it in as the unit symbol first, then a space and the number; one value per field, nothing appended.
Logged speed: km/h 5
